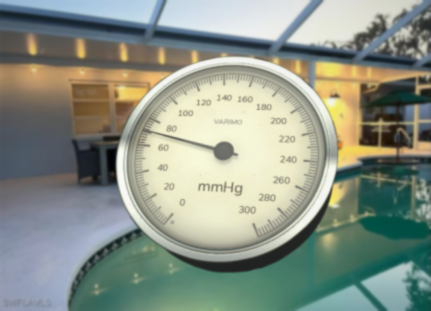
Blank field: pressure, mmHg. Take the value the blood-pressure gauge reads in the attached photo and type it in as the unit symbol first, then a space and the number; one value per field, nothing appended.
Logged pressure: mmHg 70
